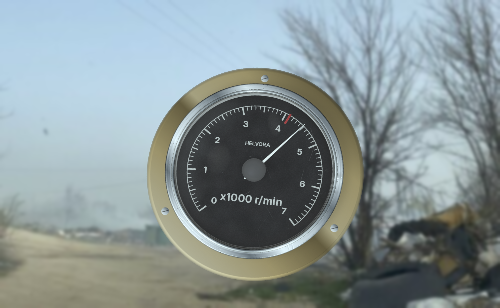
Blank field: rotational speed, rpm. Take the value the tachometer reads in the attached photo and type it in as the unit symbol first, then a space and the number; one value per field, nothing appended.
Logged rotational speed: rpm 4500
